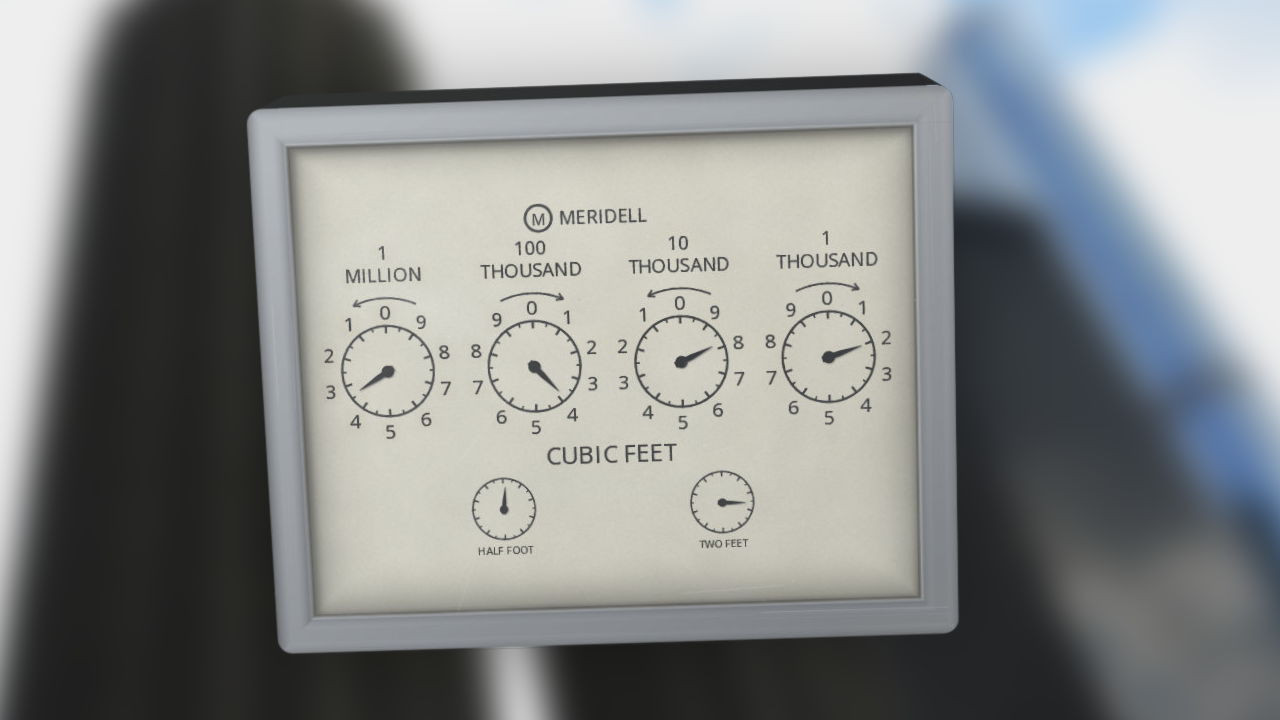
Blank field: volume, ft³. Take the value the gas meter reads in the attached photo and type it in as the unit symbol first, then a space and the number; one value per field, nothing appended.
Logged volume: ft³ 338200
